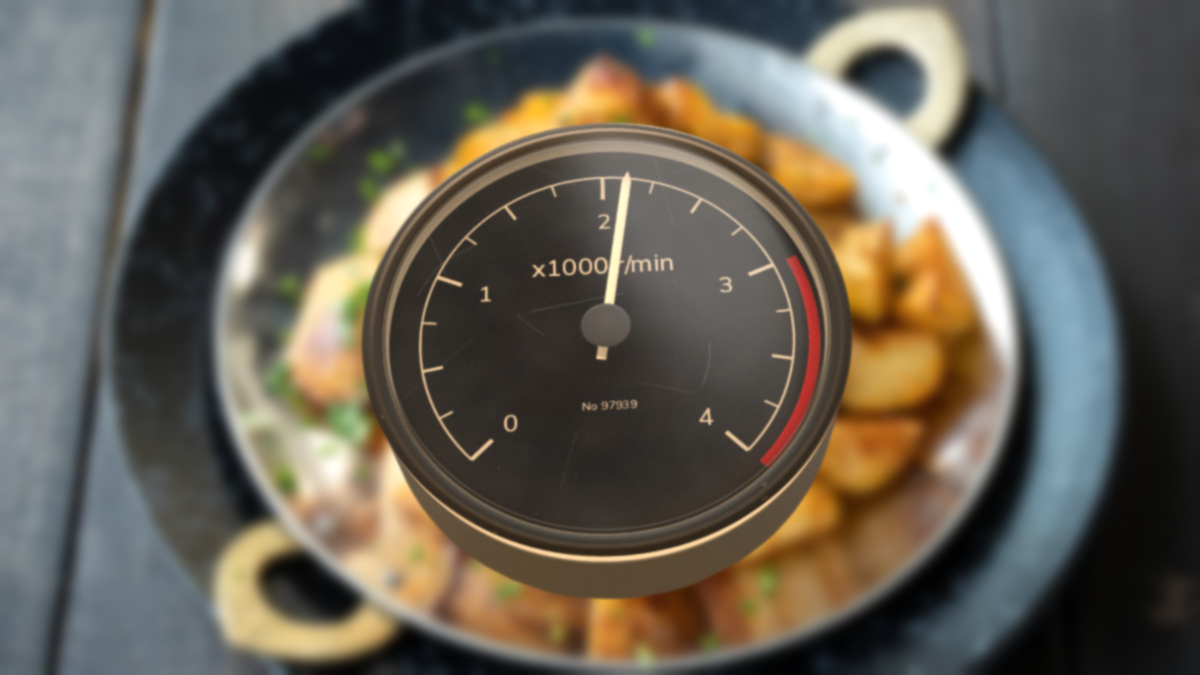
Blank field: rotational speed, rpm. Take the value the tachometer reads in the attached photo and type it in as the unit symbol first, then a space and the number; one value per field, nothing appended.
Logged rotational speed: rpm 2125
